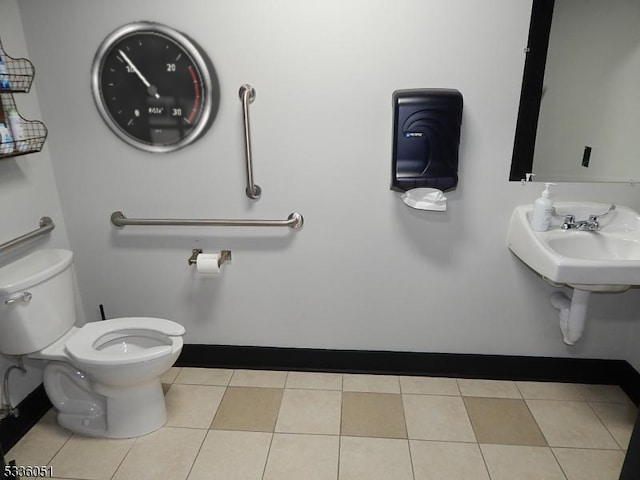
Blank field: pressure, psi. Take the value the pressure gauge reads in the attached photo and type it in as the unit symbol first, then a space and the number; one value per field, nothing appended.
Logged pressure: psi 11
